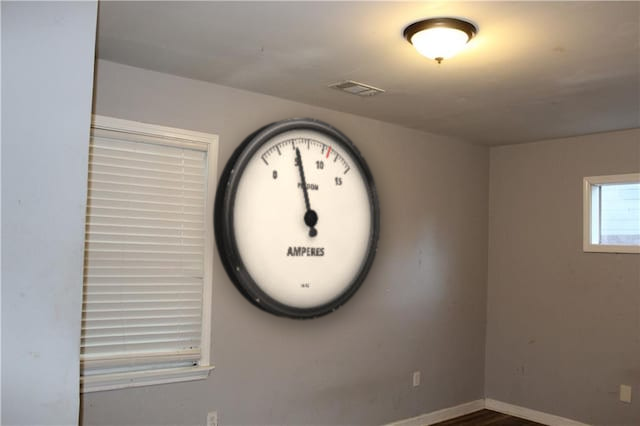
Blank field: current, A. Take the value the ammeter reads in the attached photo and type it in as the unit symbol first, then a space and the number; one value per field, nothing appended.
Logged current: A 5
